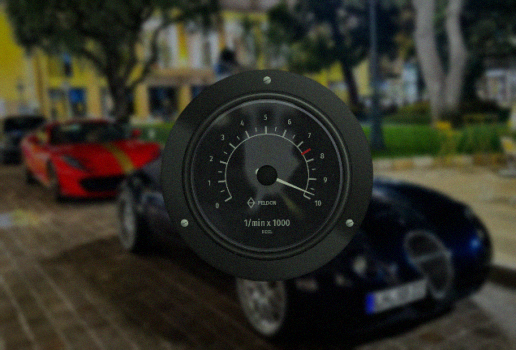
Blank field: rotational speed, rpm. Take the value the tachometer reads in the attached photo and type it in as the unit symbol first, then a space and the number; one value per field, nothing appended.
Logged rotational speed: rpm 9750
